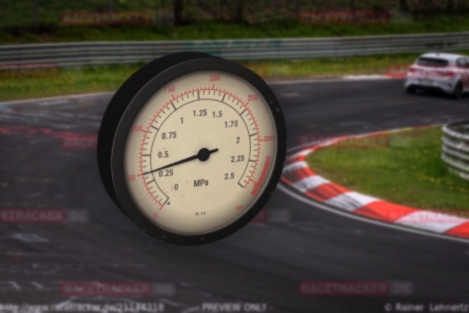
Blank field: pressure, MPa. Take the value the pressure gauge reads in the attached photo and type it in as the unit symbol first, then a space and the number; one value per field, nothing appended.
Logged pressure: MPa 0.35
